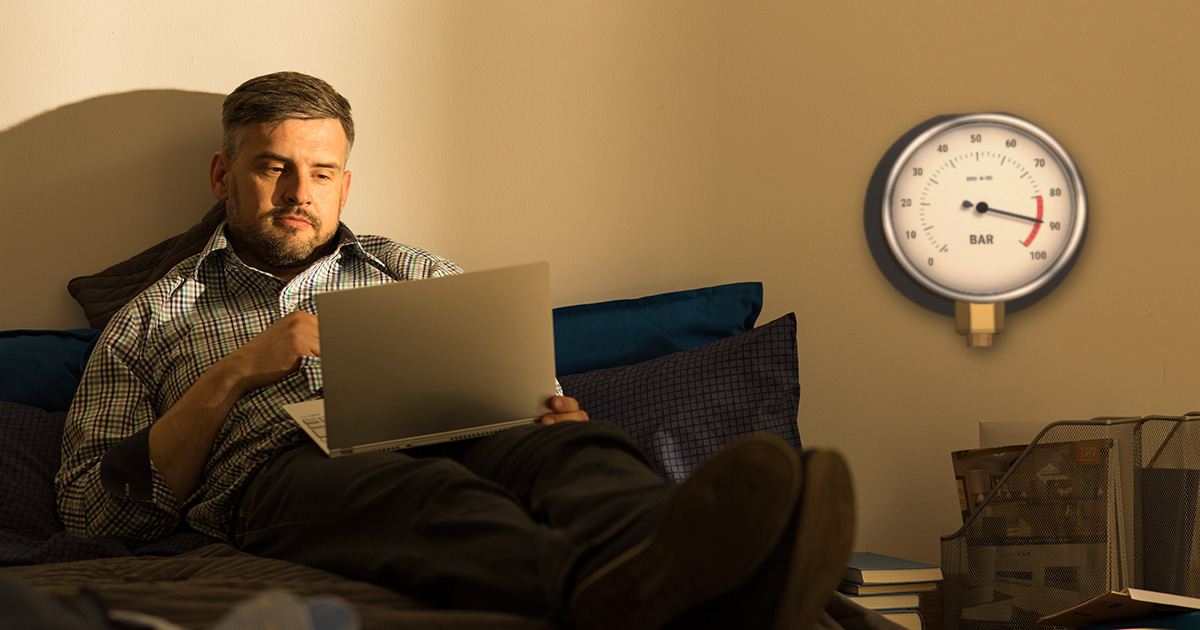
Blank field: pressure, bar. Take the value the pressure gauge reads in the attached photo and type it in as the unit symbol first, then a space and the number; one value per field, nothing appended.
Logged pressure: bar 90
